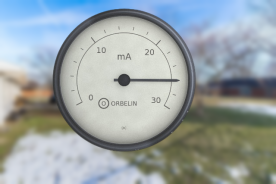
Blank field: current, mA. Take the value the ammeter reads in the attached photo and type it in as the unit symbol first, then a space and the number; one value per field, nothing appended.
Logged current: mA 26
